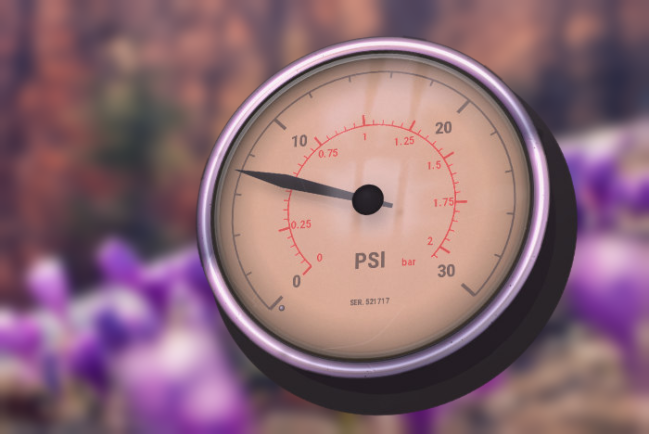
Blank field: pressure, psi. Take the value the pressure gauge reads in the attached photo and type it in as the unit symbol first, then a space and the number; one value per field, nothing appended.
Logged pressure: psi 7
